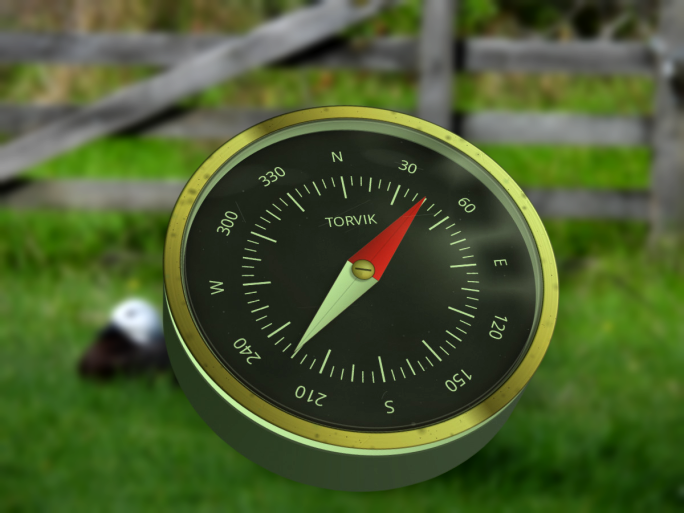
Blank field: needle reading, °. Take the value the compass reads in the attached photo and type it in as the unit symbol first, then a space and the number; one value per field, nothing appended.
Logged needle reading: ° 45
